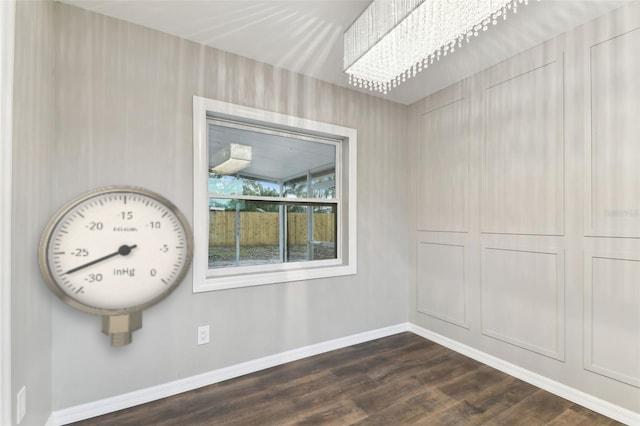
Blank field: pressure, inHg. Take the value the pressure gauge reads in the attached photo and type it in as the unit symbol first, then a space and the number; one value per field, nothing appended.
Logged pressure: inHg -27.5
